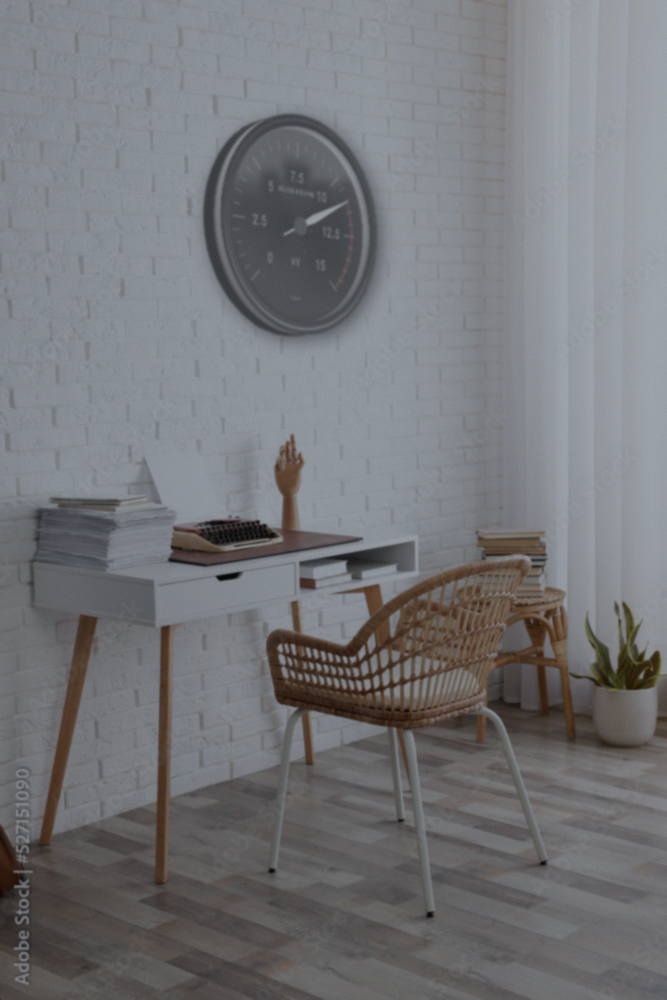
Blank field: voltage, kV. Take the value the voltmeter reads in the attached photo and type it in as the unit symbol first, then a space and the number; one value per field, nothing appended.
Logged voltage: kV 11
